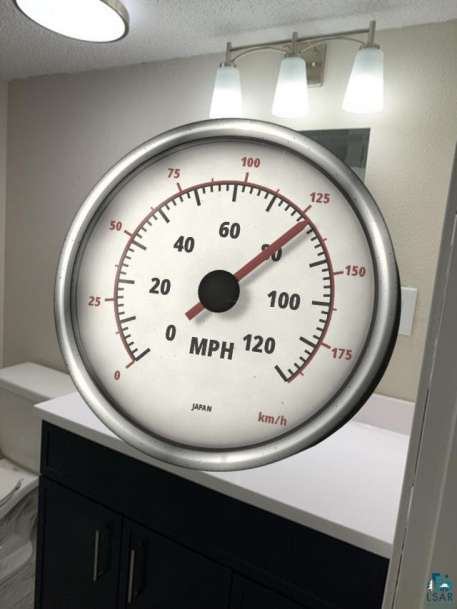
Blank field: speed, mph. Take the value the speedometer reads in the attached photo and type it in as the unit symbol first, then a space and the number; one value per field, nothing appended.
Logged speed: mph 80
